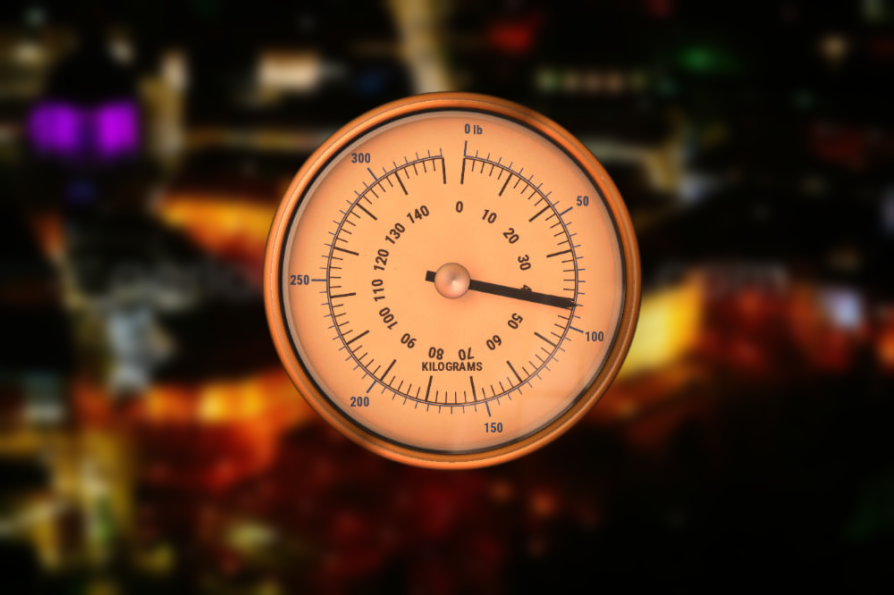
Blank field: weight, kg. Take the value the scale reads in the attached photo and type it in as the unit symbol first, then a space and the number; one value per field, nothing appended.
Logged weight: kg 41
